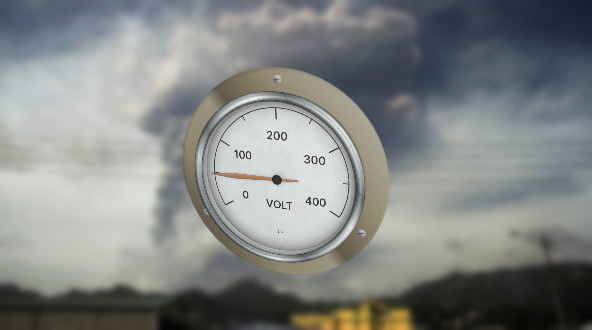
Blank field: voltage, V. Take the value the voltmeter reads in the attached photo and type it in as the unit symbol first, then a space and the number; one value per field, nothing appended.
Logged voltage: V 50
